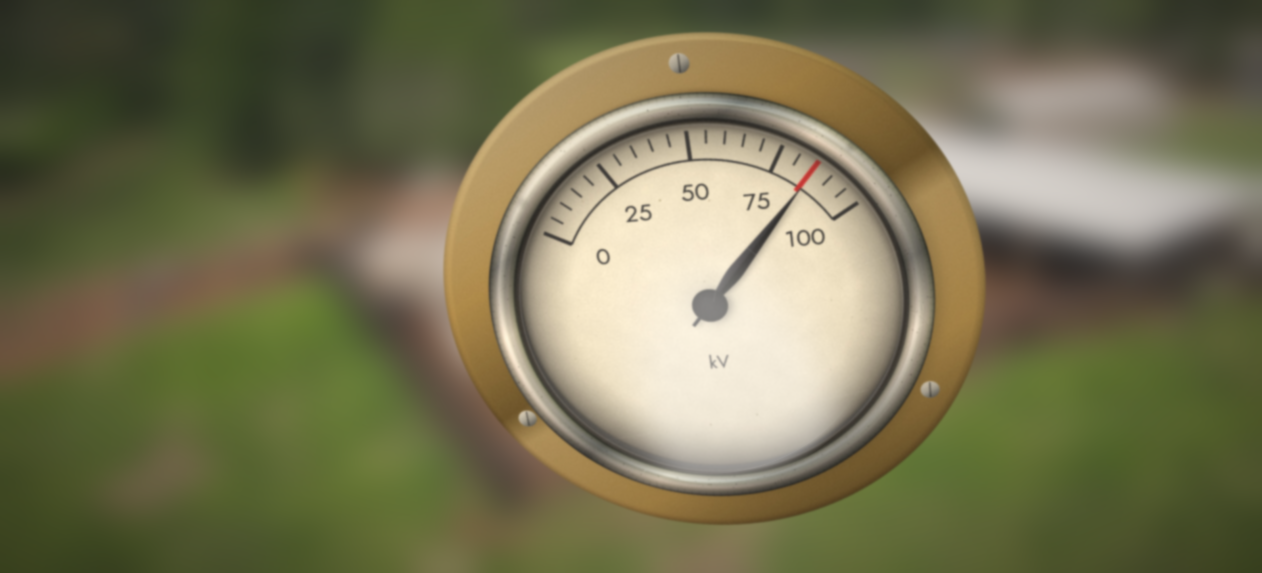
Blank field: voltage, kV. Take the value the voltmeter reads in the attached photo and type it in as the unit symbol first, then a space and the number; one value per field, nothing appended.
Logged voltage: kV 85
